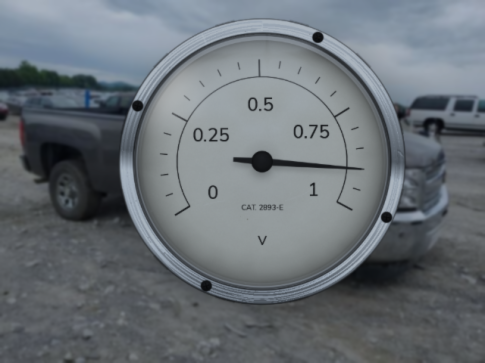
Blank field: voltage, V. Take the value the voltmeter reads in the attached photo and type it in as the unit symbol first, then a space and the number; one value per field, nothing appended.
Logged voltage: V 0.9
